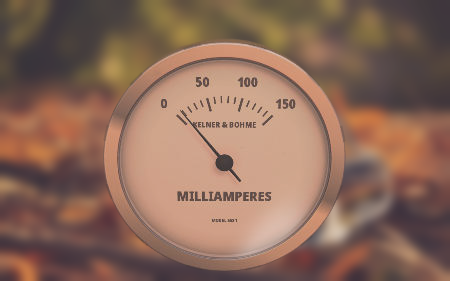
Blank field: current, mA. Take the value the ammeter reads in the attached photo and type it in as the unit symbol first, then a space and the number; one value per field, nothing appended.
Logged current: mA 10
